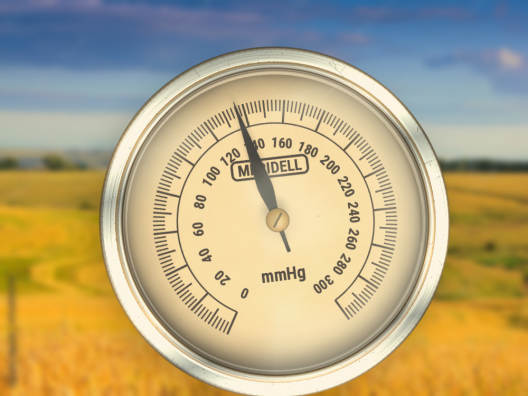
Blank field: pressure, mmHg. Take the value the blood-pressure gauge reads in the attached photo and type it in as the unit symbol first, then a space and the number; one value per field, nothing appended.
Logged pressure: mmHg 136
